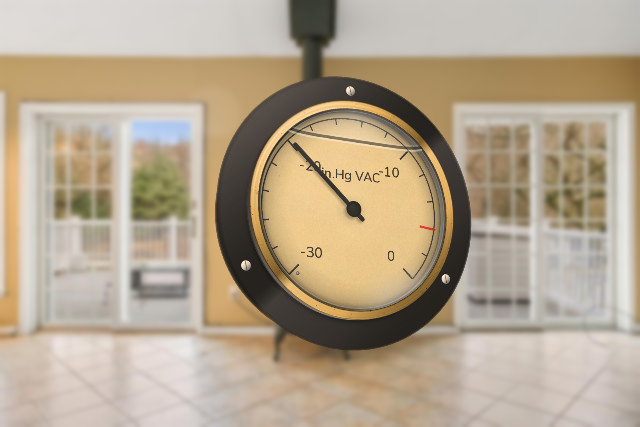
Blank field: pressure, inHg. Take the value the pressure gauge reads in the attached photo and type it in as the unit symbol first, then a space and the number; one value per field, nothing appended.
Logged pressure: inHg -20
